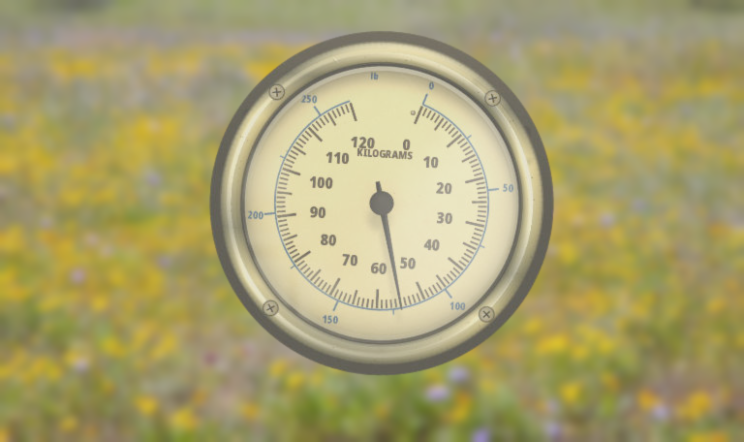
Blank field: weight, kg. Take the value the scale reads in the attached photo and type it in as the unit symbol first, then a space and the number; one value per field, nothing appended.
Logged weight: kg 55
